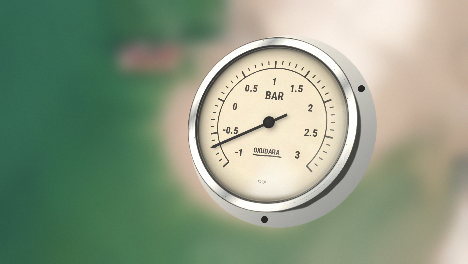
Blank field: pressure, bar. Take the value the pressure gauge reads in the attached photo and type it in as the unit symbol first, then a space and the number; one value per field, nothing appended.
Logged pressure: bar -0.7
